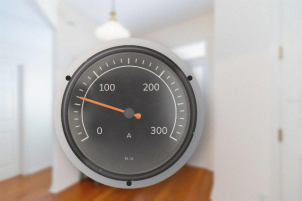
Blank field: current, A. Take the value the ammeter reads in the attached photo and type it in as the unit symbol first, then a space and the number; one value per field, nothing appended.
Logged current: A 60
